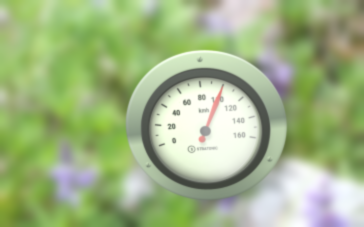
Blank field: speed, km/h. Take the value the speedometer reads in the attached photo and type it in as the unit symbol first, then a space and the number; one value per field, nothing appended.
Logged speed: km/h 100
